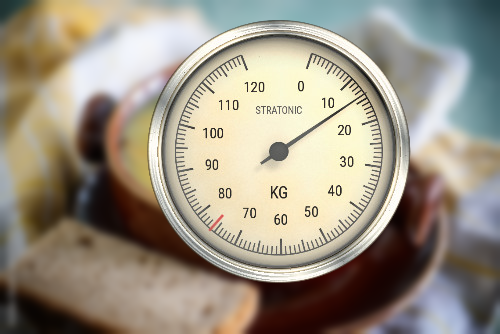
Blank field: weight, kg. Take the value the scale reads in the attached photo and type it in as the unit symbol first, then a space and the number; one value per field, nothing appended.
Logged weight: kg 14
